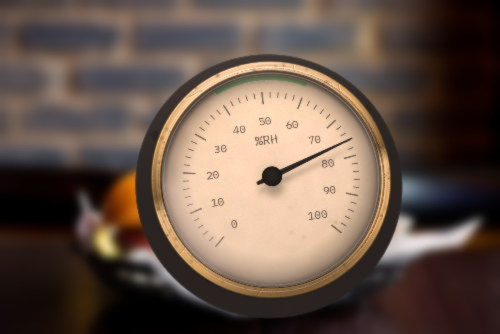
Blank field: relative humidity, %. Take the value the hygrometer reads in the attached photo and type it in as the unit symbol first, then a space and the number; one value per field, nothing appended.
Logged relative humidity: % 76
